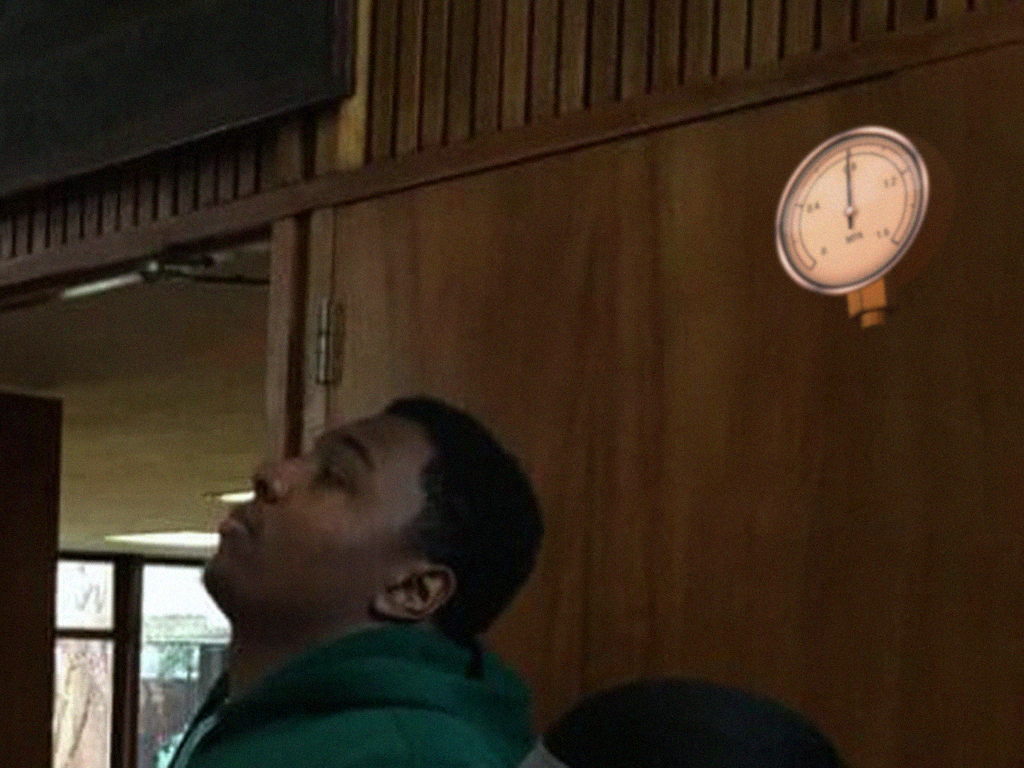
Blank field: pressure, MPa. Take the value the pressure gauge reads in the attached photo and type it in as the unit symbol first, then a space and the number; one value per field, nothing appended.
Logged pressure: MPa 0.8
